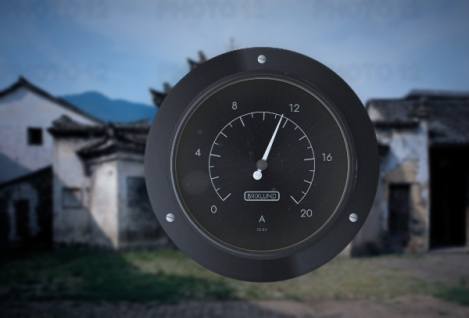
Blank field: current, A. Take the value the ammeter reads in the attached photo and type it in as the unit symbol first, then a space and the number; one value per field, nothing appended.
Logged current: A 11.5
